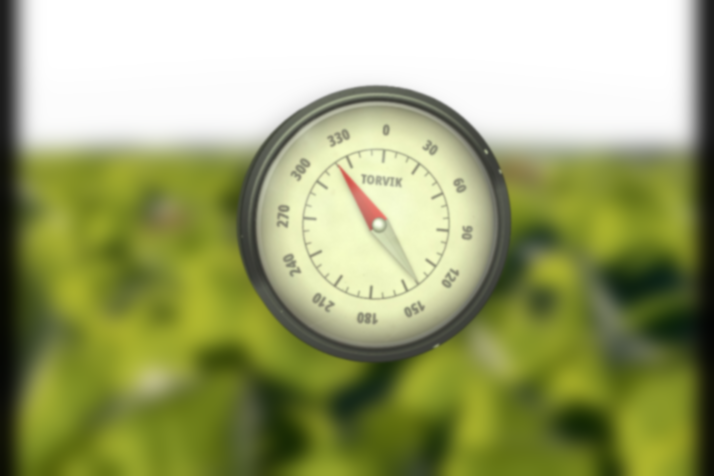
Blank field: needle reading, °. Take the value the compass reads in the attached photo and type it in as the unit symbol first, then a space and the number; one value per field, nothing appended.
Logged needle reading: ° 320
